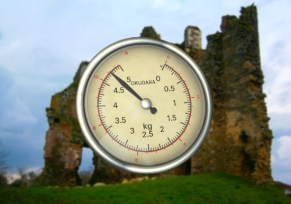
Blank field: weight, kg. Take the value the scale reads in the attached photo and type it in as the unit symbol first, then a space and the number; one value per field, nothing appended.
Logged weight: kg 4.75
